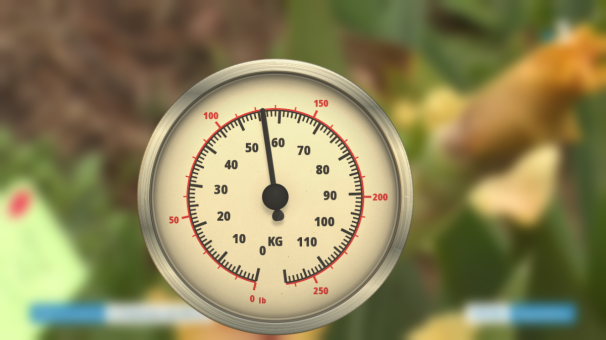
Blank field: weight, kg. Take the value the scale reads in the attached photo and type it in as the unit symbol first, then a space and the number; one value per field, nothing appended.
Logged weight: kg 56
